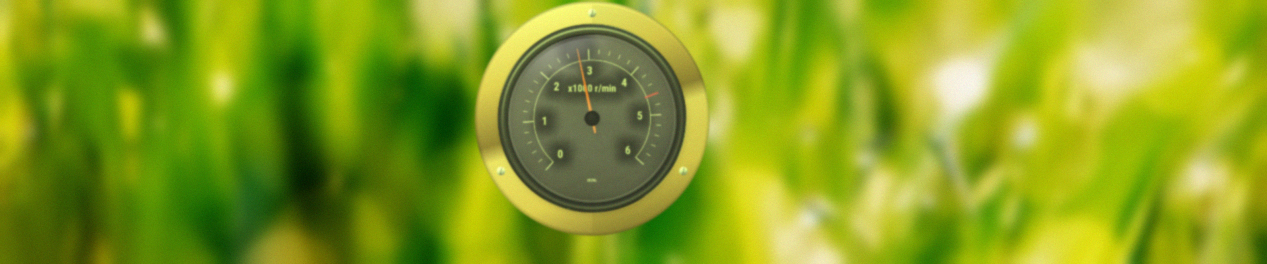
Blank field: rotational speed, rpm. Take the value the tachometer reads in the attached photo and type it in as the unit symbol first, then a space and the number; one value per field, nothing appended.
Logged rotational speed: rpm 2800
